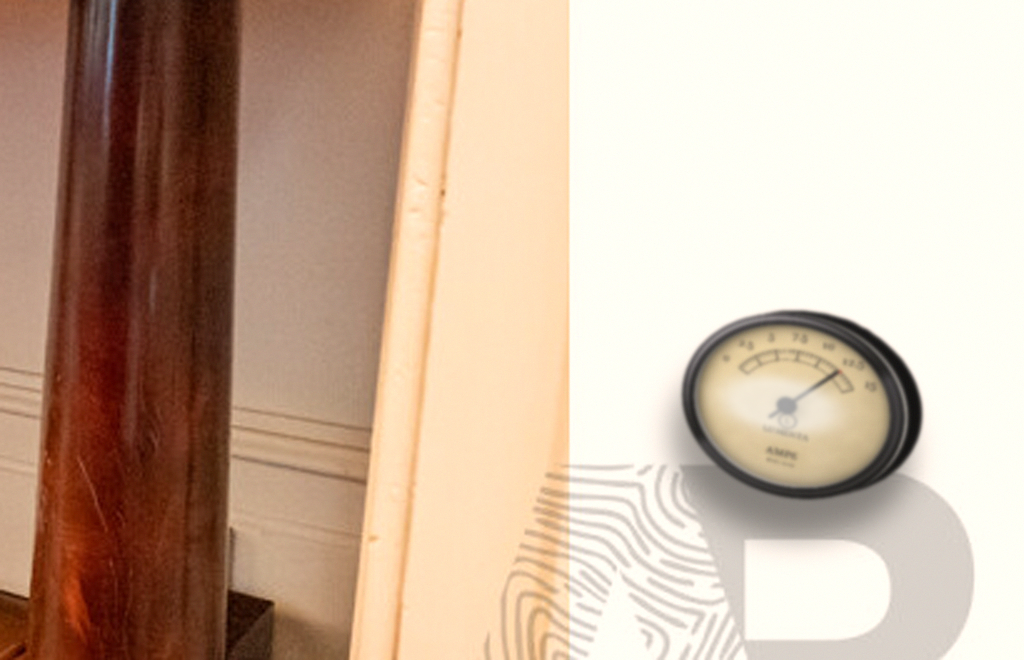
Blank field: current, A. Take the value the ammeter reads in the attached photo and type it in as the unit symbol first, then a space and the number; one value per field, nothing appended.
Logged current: A 12.5
